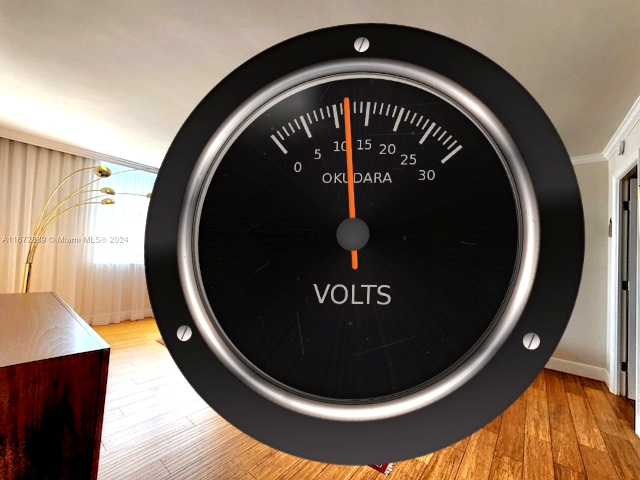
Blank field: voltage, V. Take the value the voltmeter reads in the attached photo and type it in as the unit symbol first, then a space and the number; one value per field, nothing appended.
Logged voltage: V 12
